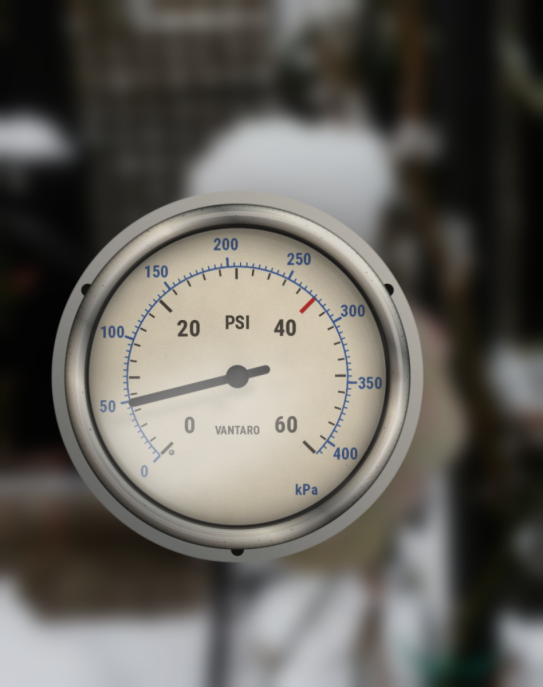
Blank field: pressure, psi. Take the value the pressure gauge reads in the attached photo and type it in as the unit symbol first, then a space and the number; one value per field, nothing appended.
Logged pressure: psi 7
